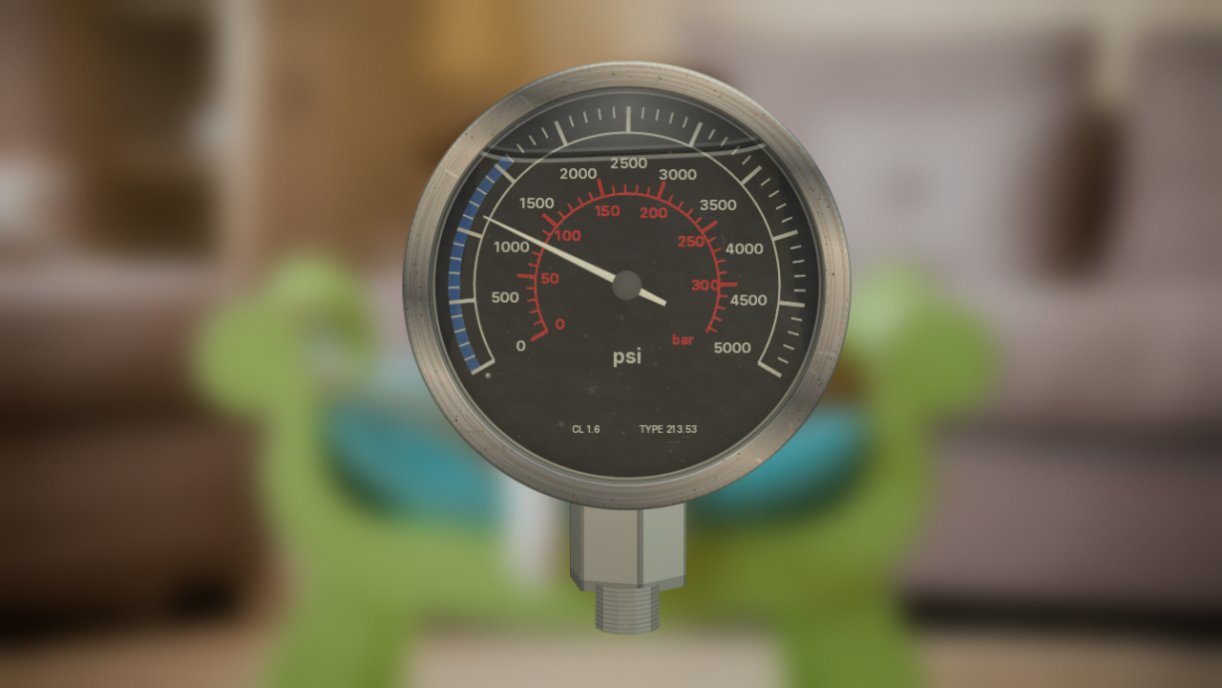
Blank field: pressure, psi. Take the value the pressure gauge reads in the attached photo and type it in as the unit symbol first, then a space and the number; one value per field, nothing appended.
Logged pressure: psi 1150
